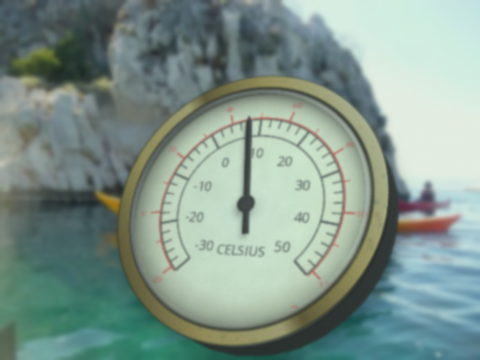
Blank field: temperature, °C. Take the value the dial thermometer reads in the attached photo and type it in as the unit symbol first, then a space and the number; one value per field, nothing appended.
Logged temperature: °C 8
